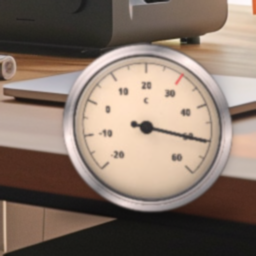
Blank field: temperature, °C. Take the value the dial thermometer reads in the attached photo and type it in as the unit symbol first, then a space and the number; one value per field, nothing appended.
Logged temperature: °C 50
